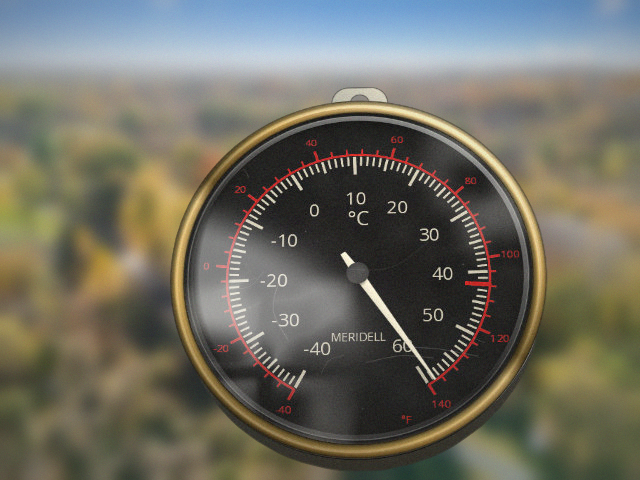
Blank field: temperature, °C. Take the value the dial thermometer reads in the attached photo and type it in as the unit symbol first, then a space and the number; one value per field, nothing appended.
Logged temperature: °C 59
